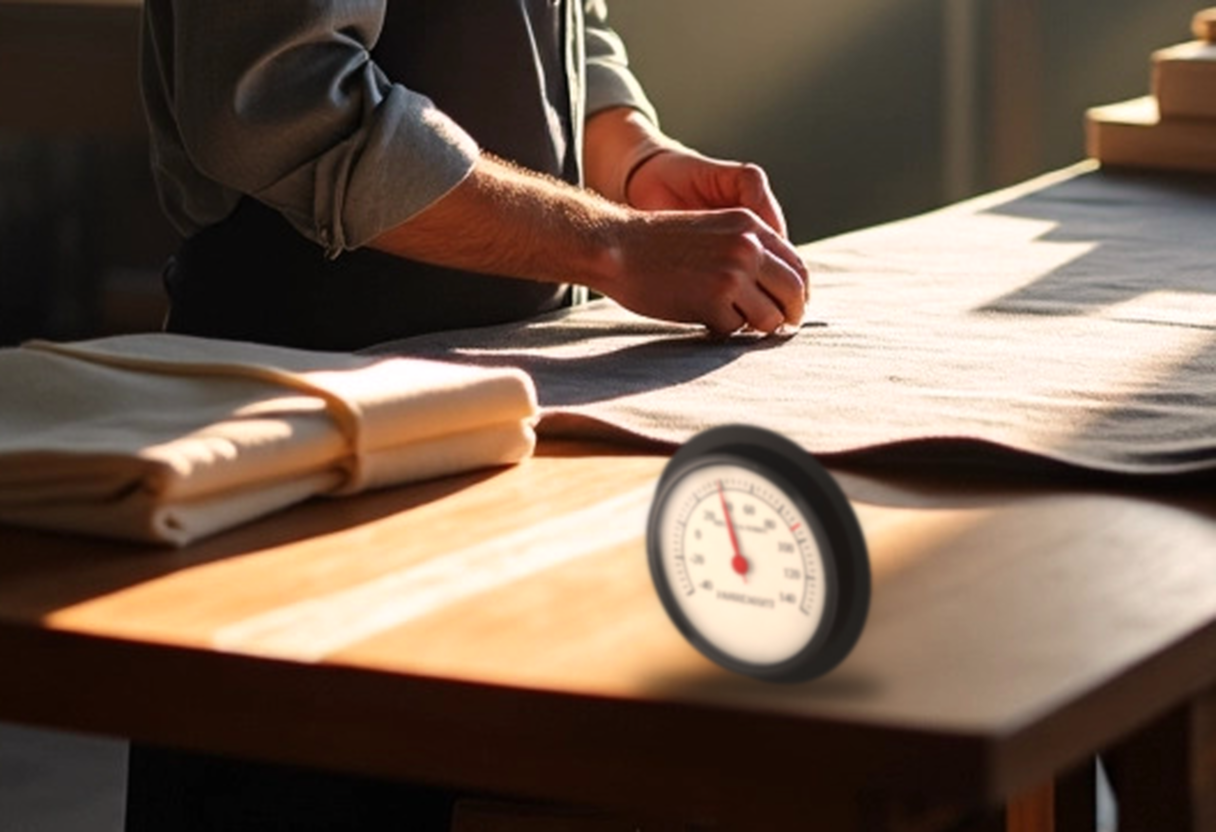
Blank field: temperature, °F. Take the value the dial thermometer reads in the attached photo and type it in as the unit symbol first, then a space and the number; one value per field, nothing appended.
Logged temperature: °F 40
